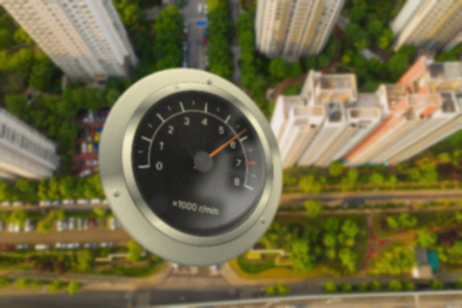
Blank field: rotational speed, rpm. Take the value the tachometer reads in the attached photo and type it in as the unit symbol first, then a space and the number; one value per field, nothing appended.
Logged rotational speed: rpm 5750
